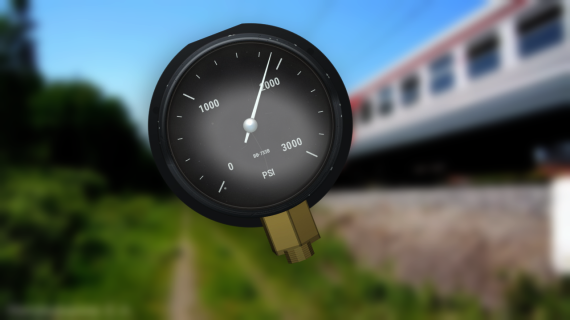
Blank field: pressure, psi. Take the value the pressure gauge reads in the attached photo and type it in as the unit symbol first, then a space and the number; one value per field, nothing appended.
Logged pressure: psi 1900
